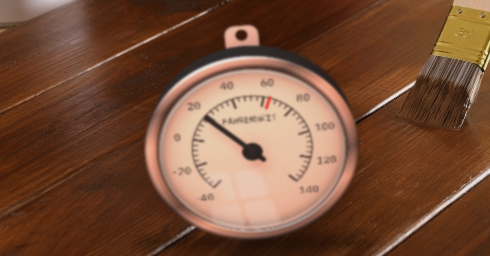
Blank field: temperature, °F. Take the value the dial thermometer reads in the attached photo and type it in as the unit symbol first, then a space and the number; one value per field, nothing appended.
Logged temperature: °F 20
